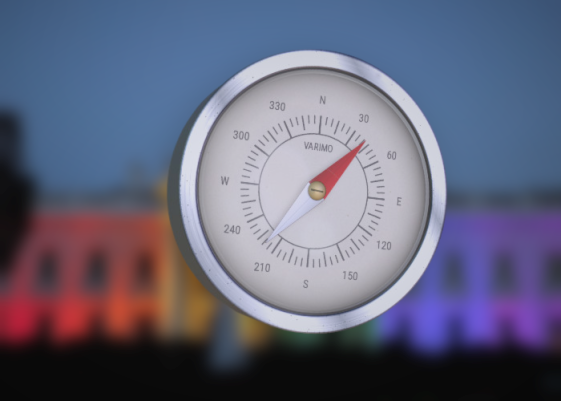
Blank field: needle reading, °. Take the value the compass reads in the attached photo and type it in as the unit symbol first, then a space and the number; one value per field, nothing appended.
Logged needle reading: ° 40
